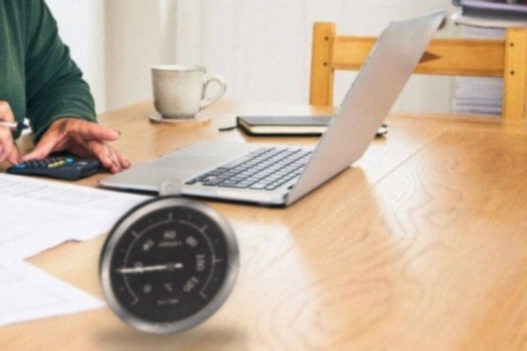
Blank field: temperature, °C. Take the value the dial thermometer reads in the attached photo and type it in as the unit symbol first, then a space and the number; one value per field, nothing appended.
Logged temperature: °C 20
